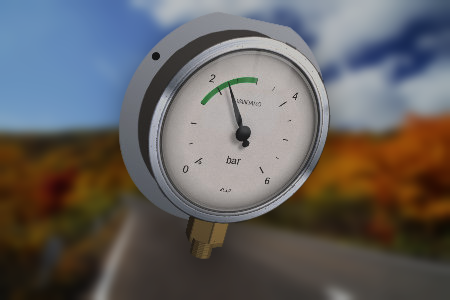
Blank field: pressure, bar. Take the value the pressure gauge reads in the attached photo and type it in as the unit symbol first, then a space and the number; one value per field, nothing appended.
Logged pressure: bar 2.25
